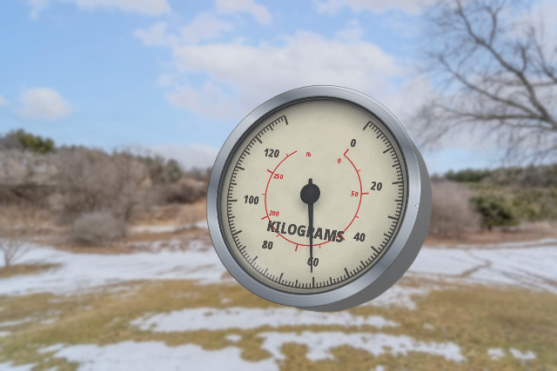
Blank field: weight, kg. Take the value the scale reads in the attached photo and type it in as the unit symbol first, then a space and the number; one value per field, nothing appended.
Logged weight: kg 60
